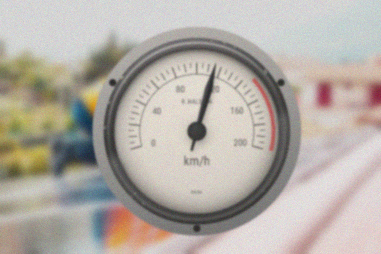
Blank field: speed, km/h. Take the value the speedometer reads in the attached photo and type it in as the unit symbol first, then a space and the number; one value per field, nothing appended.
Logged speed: km/h 115
